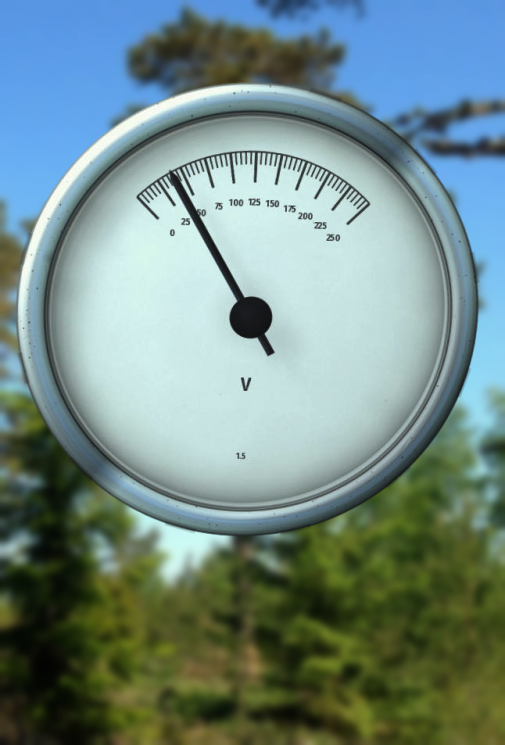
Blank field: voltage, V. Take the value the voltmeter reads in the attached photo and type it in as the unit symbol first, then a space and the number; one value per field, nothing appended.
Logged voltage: V 40
